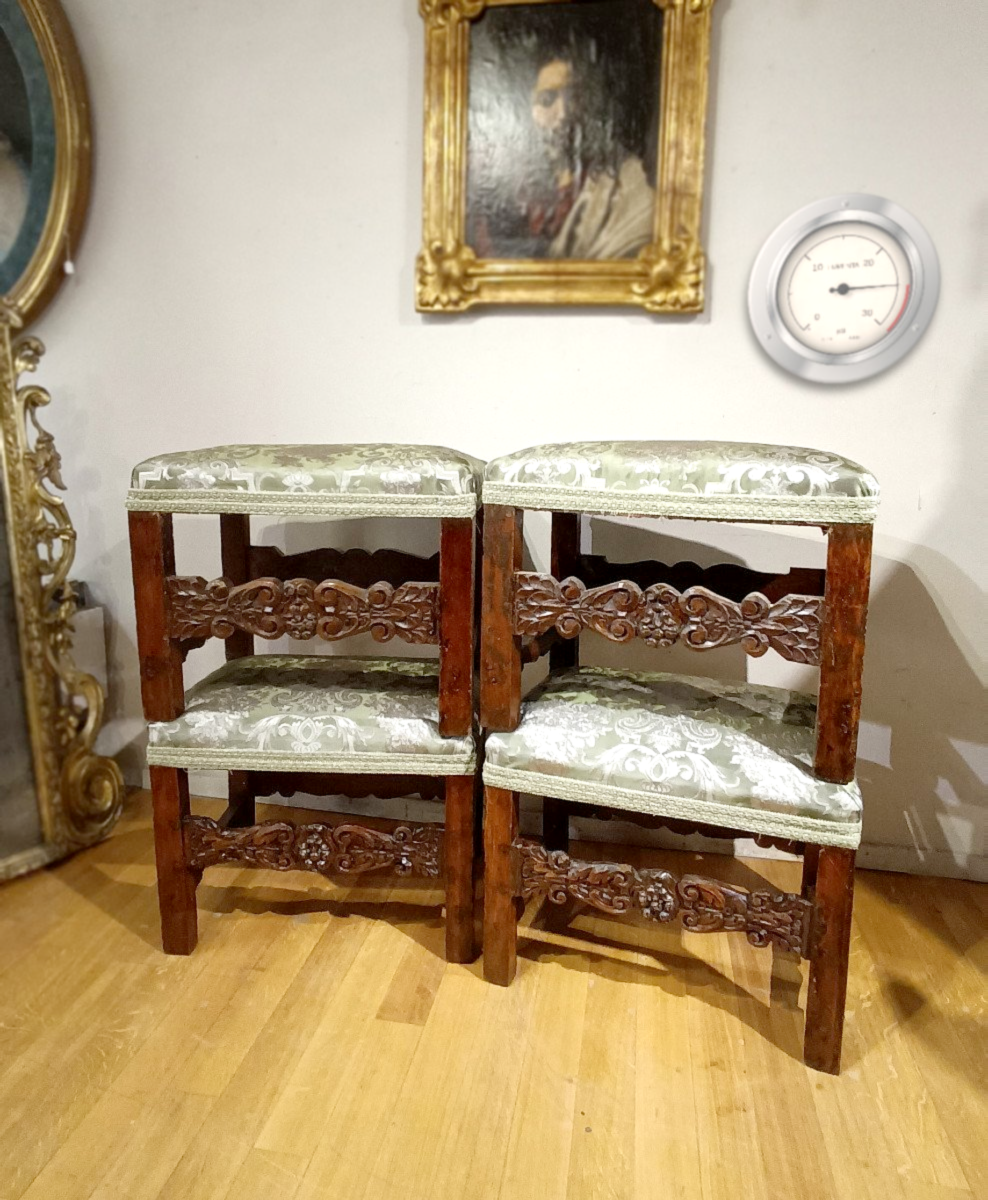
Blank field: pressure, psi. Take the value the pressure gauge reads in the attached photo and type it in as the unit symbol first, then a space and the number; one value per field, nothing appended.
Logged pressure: psi 25
